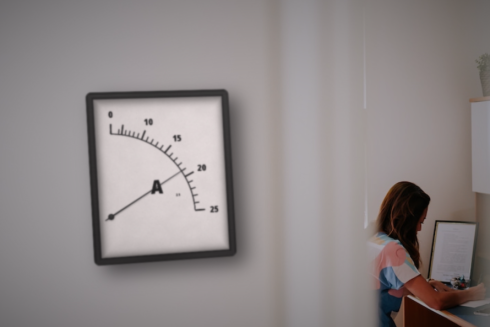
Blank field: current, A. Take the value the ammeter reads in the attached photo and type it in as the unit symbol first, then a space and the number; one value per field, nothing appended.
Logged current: A 19
